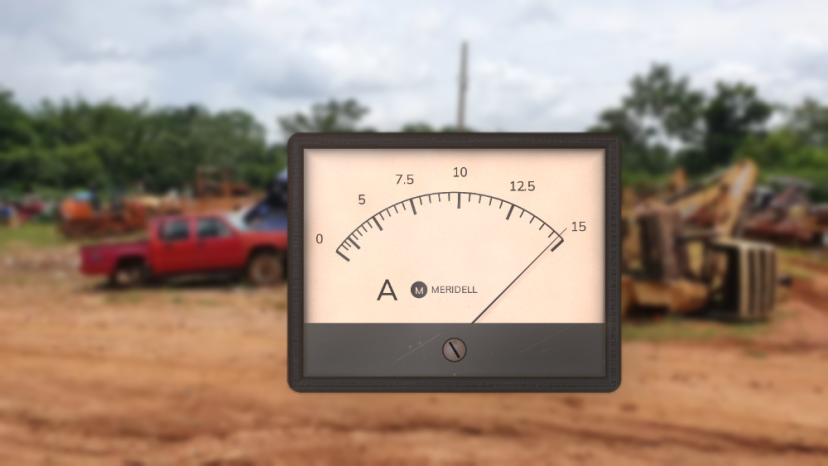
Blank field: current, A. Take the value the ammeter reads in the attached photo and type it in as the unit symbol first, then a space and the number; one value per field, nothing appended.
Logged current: A 14.75
